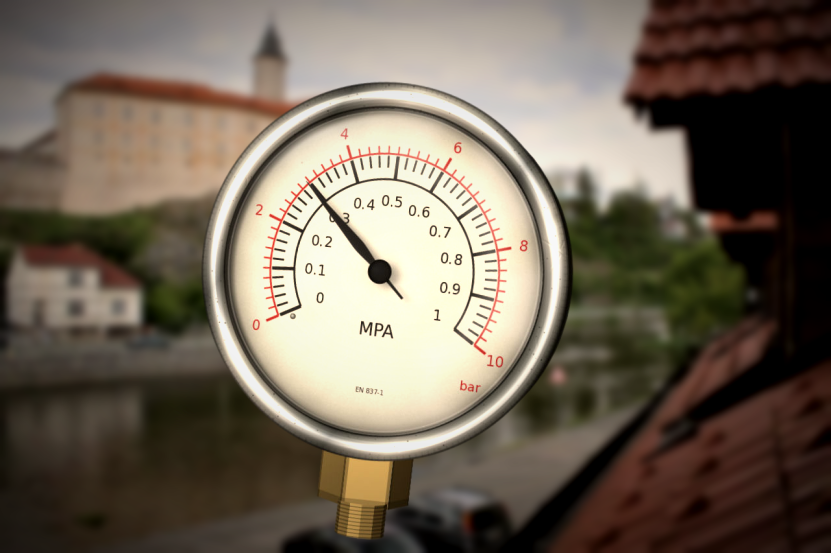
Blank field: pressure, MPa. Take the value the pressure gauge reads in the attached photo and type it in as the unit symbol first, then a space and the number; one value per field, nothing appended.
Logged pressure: MPa 0.3
